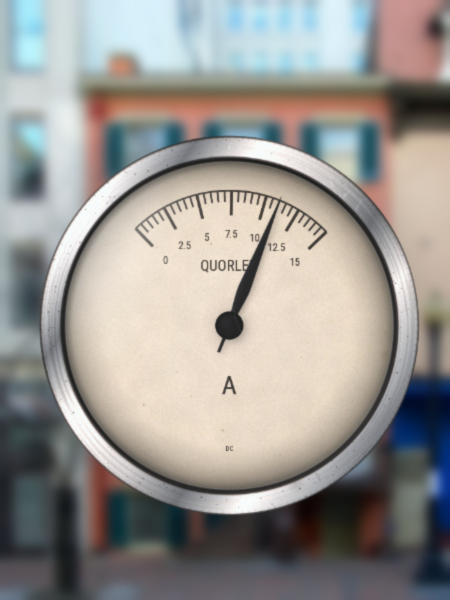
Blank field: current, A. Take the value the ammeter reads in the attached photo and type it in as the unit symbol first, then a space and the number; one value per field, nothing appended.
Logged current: A 11
